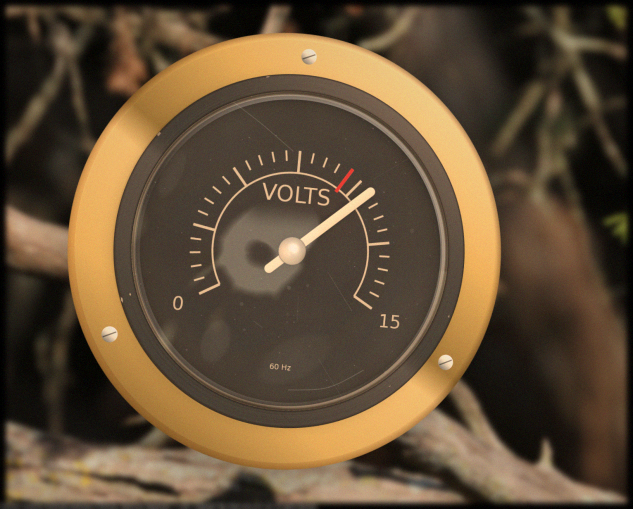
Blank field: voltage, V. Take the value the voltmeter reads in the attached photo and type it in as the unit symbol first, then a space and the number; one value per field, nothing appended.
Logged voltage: V 10.5
